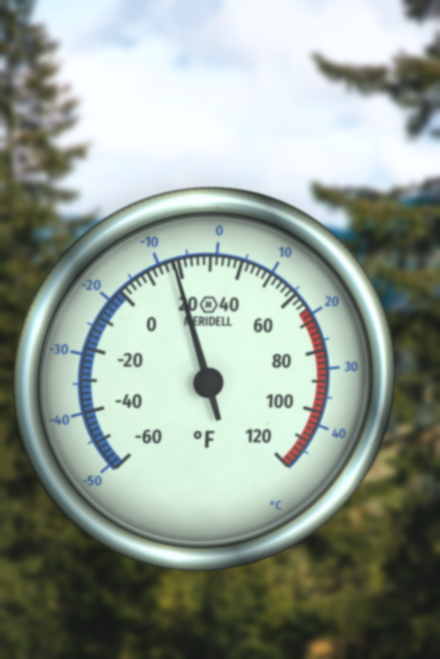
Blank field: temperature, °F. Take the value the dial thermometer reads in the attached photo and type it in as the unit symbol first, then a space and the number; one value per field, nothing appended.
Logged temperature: °F 18
